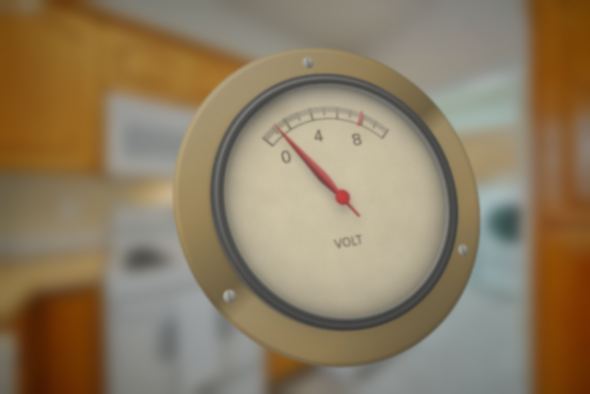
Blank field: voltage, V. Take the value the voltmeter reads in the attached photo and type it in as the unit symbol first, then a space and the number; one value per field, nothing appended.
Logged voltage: V 1
